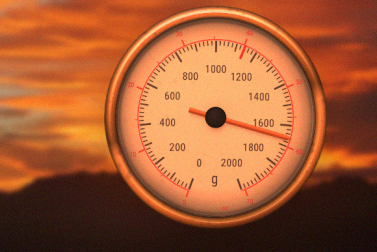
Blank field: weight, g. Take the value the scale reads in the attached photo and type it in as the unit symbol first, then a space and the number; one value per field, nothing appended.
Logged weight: g 1660
